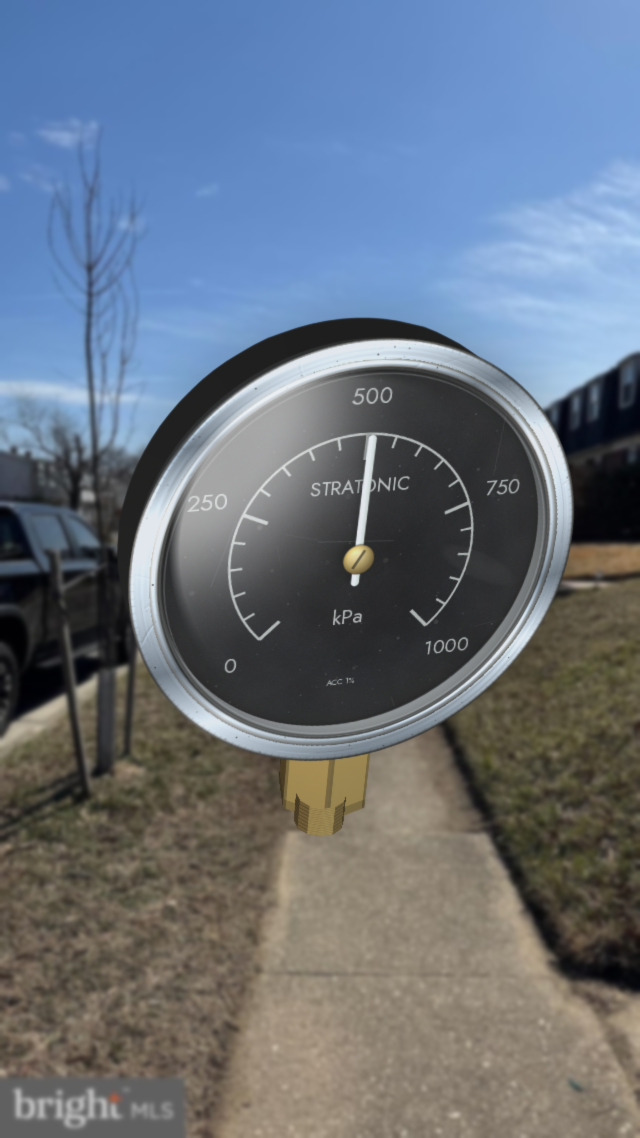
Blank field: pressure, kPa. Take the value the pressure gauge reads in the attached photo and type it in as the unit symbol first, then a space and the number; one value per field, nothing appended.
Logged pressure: kPa 500
